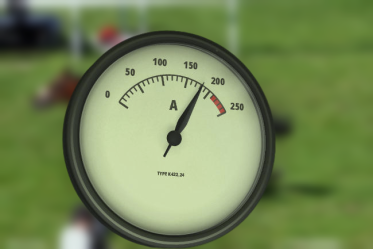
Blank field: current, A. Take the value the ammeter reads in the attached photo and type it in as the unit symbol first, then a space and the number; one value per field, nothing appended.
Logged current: A 180
